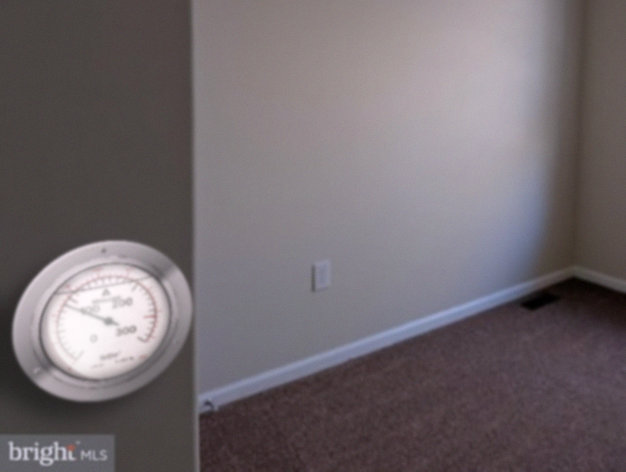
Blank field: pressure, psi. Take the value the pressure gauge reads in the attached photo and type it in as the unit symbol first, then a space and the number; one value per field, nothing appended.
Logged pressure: psi 90
